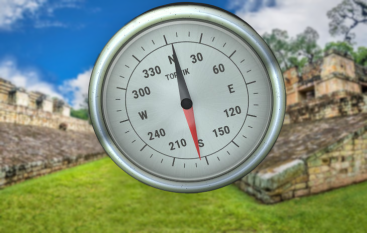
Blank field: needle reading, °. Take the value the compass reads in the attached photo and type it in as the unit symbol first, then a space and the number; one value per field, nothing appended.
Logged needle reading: ° 185
